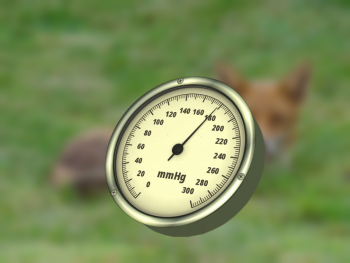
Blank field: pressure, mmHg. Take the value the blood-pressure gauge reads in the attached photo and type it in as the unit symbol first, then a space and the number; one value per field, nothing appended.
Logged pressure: mmHg 180
